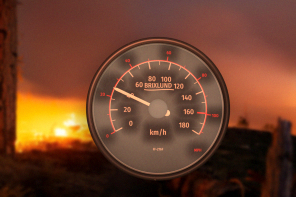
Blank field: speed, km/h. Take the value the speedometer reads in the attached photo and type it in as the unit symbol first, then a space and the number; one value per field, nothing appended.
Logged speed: km/h 40
